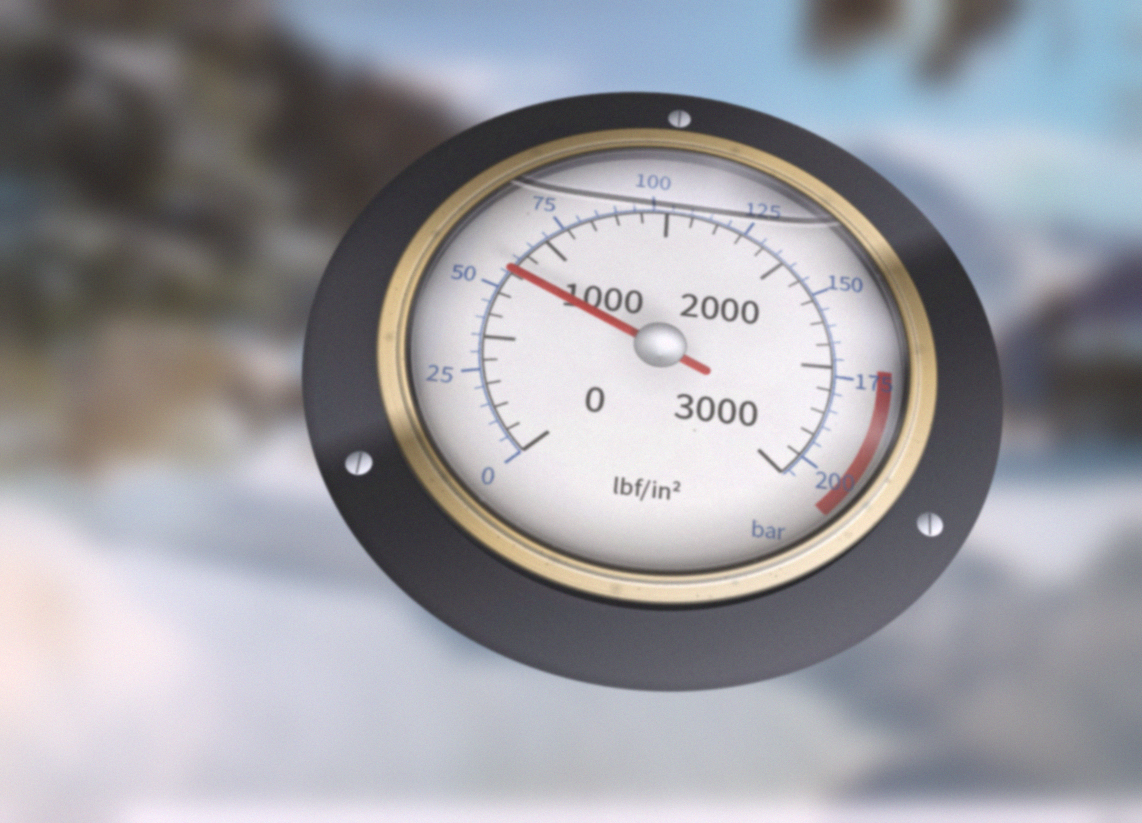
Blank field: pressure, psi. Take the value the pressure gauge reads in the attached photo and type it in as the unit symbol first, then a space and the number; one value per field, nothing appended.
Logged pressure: psi 800
